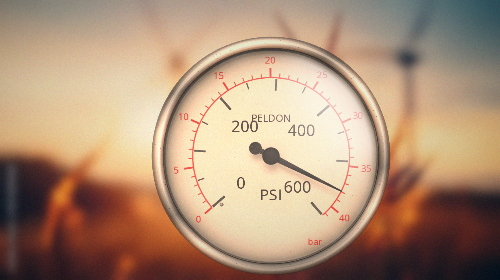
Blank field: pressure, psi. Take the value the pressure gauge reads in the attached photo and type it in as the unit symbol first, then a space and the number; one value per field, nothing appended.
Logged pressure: psi 550
